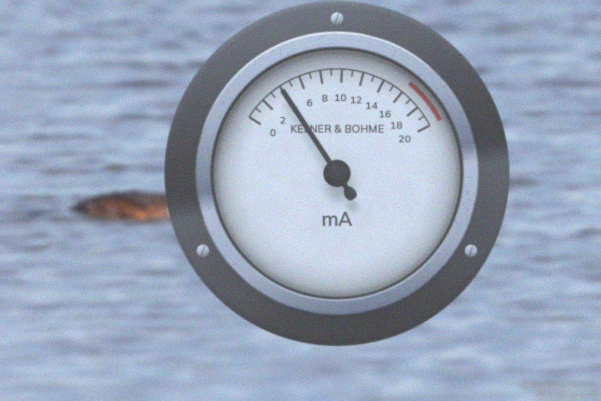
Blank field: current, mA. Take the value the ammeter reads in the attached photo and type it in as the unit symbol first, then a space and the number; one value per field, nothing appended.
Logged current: mA 4
